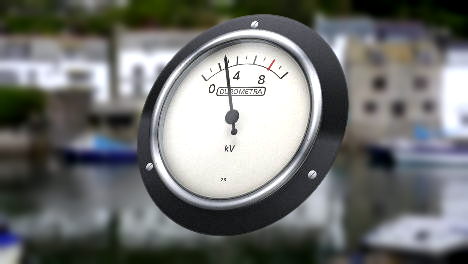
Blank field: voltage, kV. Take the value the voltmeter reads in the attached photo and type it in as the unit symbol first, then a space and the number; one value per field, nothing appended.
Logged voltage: kV 3
